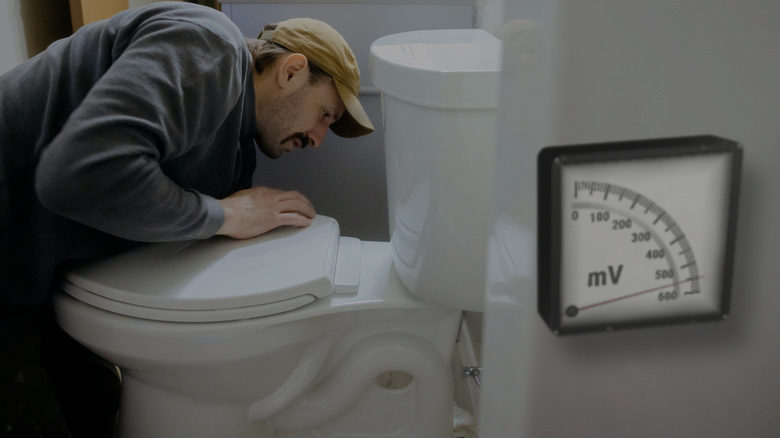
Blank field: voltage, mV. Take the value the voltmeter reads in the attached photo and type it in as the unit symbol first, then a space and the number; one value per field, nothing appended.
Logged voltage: mV 550
